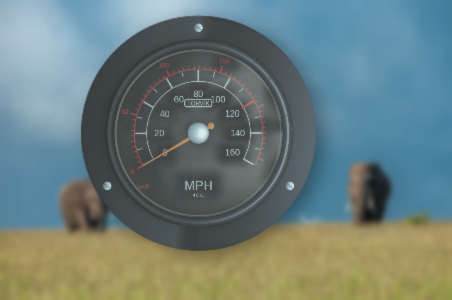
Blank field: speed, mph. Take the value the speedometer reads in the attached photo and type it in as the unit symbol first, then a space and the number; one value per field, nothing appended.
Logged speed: mph 0
